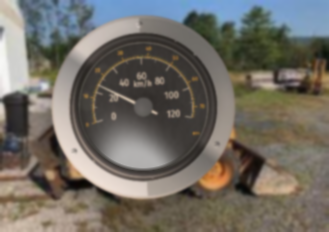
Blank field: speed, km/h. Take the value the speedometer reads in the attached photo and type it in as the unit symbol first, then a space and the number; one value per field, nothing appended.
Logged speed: km/h 25
